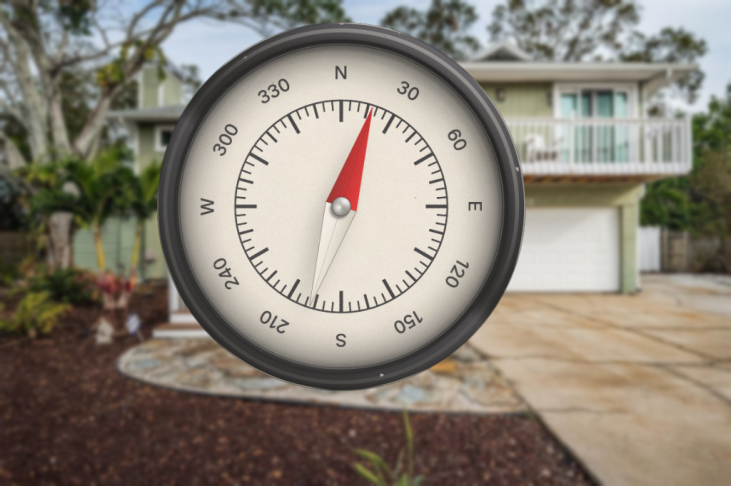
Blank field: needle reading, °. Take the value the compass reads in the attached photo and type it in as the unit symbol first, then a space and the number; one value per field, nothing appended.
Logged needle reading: ° 17.5
